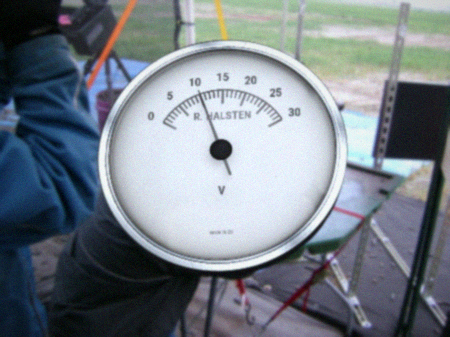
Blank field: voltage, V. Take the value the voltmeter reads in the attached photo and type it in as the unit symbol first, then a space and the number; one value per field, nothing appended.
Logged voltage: V 10
